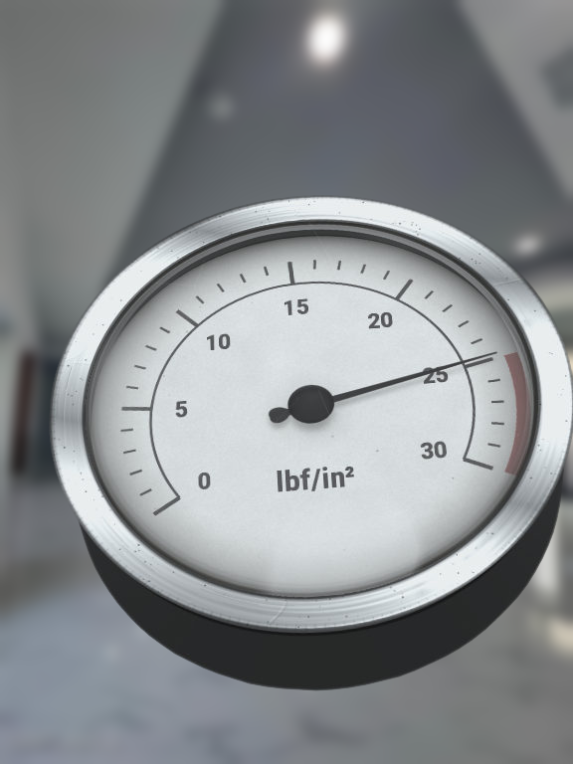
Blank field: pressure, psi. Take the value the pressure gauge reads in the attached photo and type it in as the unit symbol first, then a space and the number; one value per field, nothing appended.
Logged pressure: psi 25
